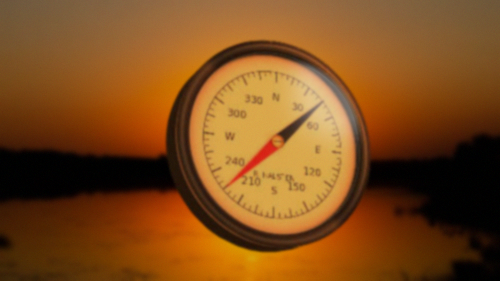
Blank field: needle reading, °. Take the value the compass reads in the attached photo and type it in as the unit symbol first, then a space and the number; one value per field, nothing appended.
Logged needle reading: ° 225
